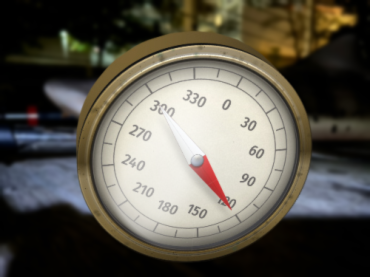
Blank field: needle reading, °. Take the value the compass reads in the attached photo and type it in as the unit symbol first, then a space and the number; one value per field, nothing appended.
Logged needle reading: ° 120
